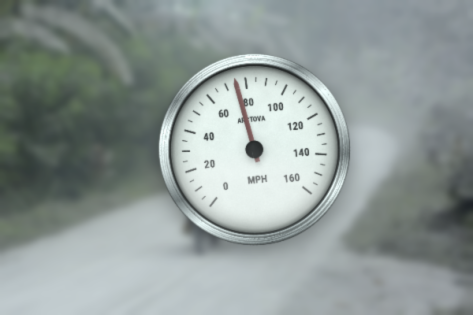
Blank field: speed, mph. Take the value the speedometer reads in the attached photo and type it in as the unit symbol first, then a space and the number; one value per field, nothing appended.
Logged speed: mph 75
